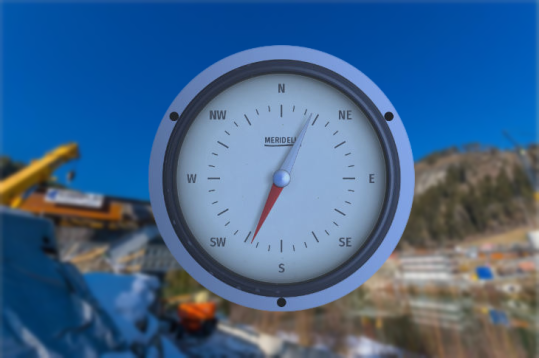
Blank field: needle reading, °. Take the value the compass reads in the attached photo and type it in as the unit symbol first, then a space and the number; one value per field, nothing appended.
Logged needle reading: ° 205
